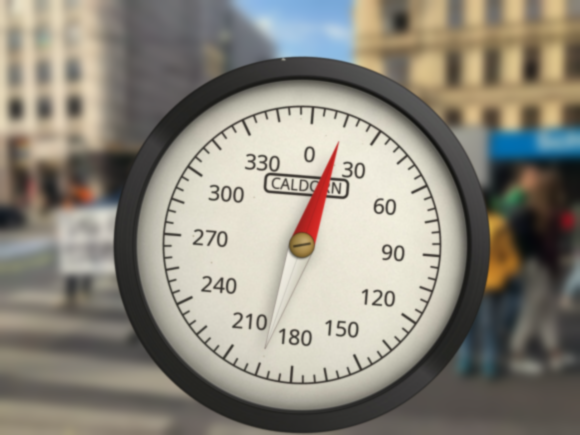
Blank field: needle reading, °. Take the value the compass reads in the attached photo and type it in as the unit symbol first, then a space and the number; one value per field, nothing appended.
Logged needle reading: ° 15
